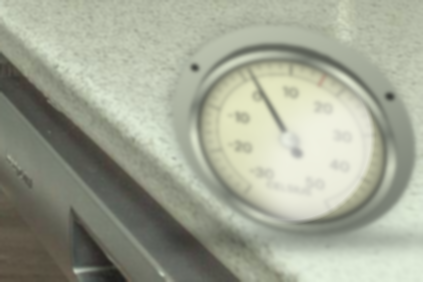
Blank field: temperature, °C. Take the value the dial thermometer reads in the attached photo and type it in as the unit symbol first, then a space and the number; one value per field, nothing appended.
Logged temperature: °C 2
